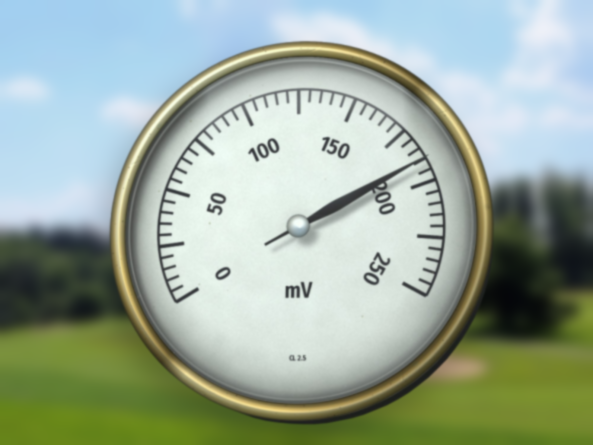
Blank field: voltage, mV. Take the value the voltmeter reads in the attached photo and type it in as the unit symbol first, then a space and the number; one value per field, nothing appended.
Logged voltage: mV 190
